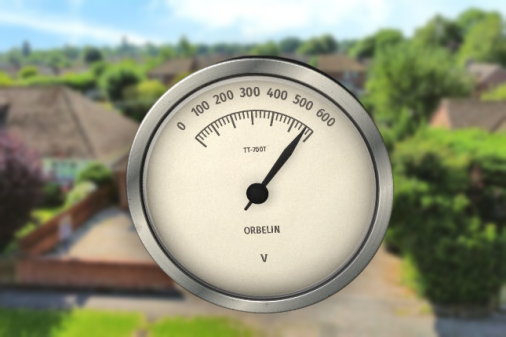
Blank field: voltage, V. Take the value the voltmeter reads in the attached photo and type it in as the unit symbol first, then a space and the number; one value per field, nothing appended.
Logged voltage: V 560
